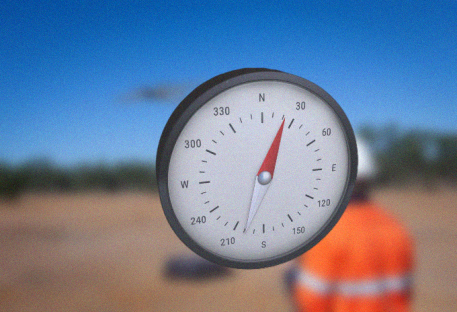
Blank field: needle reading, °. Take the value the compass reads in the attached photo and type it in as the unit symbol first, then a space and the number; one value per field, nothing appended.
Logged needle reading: ° 20
